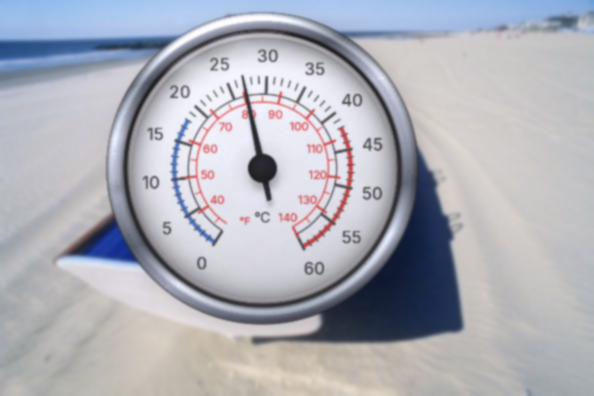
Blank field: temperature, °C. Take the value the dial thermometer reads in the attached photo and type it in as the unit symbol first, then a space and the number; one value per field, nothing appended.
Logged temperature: °C 27
